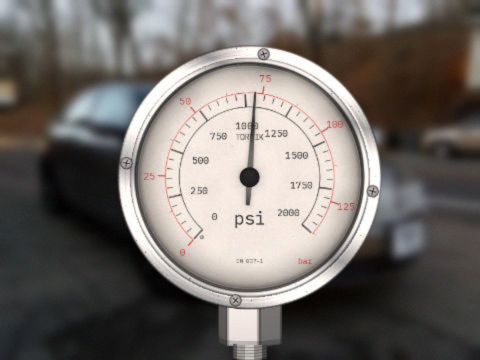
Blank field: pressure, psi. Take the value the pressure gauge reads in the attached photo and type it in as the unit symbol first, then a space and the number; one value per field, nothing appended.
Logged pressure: psi 1050
